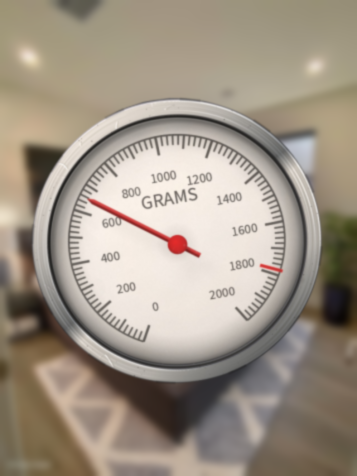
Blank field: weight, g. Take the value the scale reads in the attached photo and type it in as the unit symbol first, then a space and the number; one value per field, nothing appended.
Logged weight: g 660
